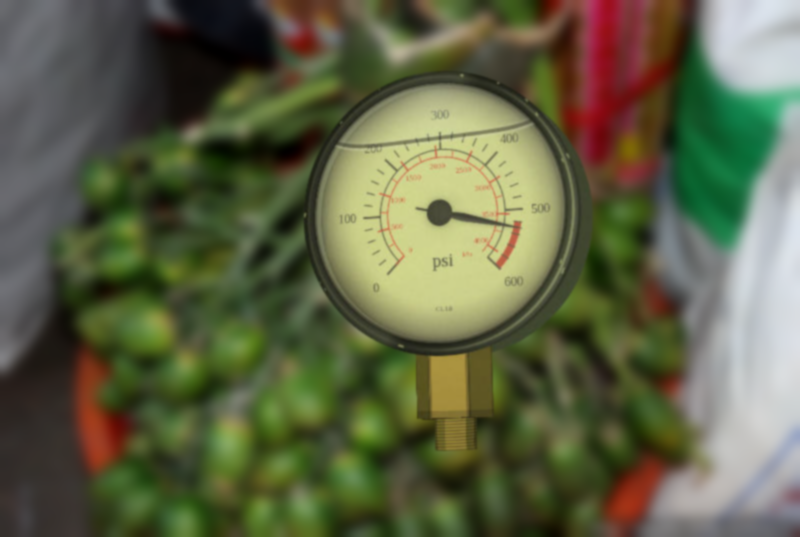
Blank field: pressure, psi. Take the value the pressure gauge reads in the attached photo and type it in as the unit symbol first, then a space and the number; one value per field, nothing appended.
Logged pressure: psi 530
